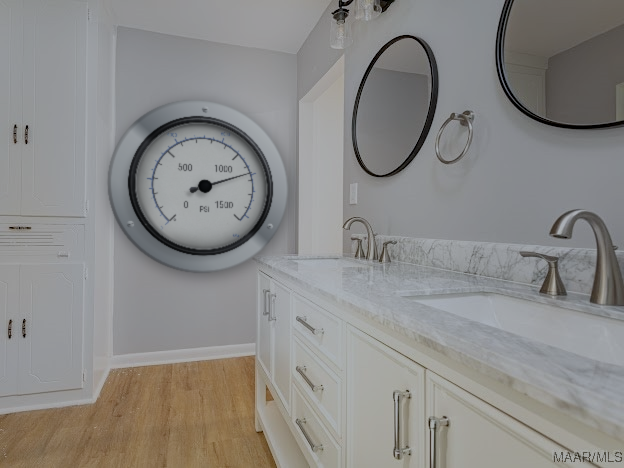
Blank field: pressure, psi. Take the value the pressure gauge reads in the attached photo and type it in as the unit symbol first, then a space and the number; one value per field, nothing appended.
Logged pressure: psi 1150
